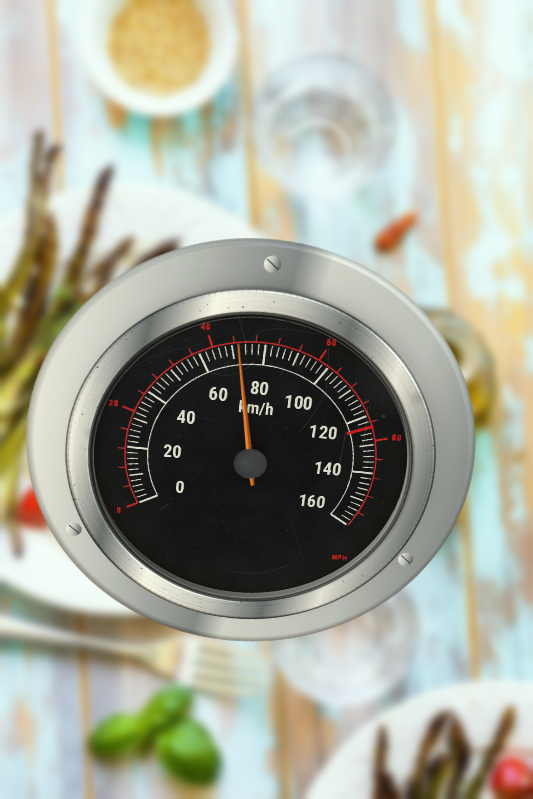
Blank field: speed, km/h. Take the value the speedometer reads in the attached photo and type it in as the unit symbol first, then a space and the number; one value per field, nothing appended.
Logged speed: km/h 72
